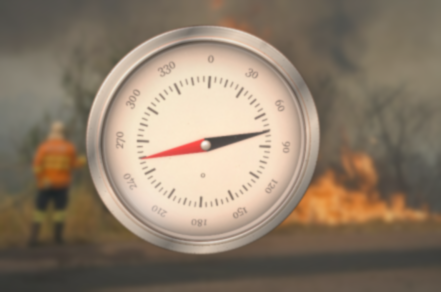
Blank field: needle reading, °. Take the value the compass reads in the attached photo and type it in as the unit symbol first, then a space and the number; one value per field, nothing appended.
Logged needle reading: ° 255
